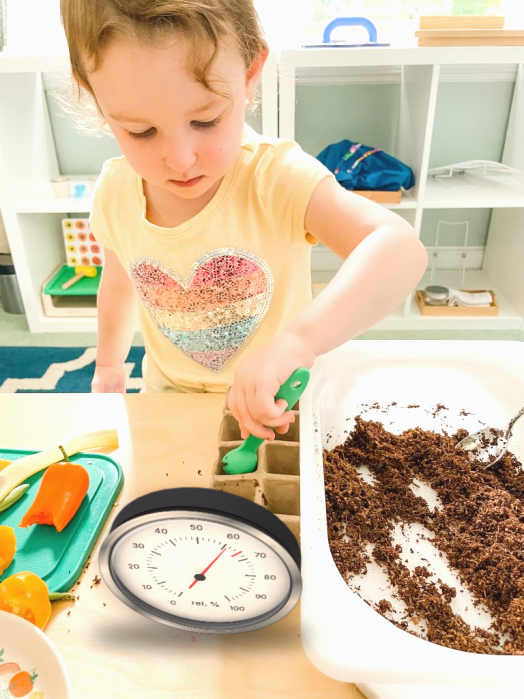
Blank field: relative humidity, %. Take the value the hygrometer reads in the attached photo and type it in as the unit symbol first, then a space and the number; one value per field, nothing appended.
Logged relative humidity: % 60
